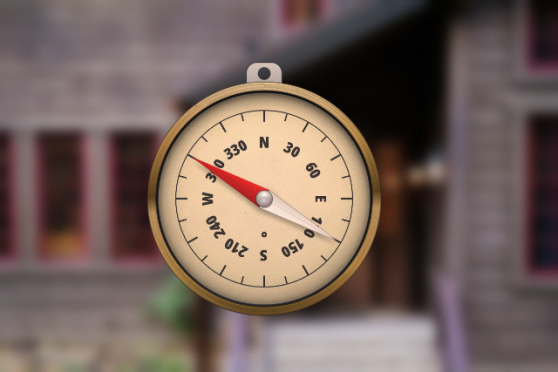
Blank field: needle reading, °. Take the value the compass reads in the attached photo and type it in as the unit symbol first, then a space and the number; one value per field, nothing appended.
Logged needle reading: ° 300
